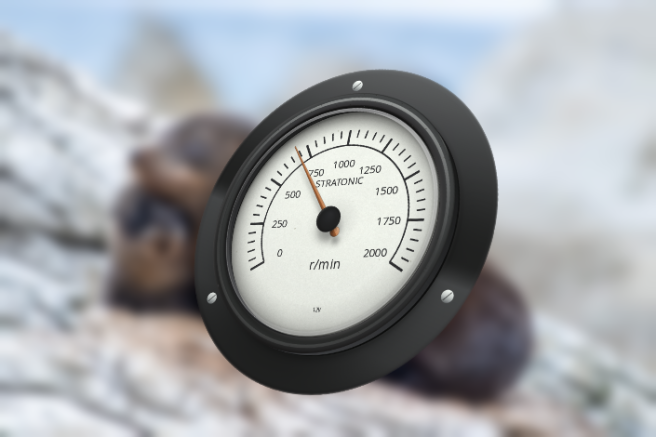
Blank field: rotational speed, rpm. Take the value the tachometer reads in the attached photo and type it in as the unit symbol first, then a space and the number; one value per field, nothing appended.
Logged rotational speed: rpm 700
